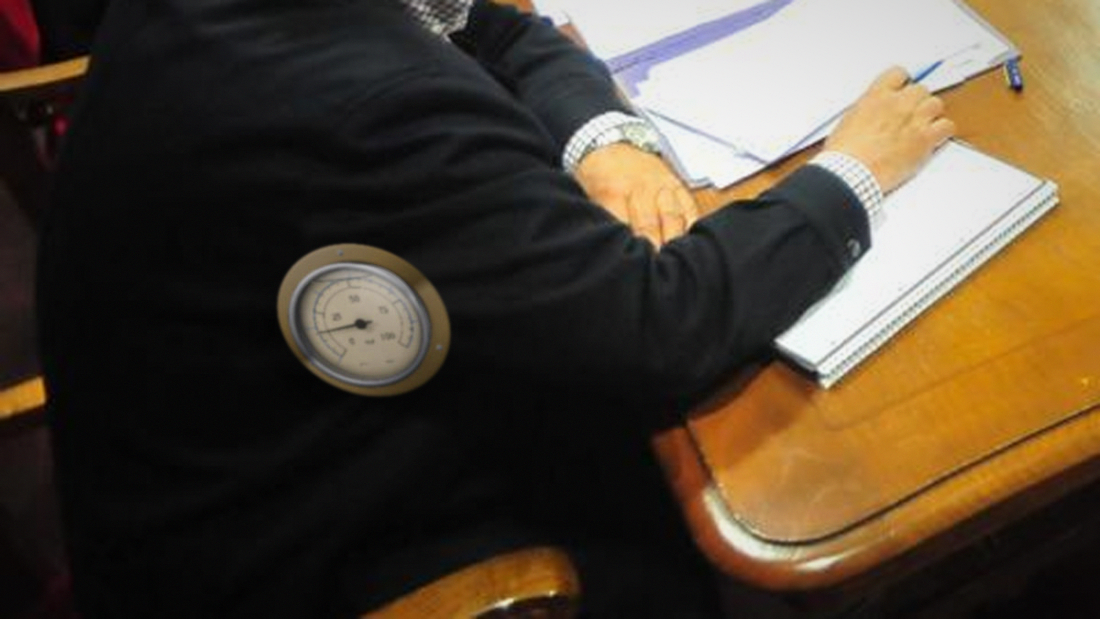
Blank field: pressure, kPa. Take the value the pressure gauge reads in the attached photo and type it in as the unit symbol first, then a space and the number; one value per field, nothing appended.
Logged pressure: kPa 15
